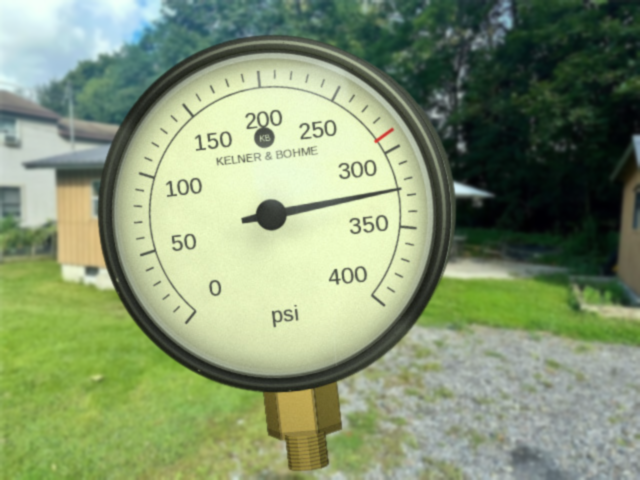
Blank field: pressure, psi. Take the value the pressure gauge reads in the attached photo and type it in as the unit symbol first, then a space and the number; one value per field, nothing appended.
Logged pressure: psi 325
